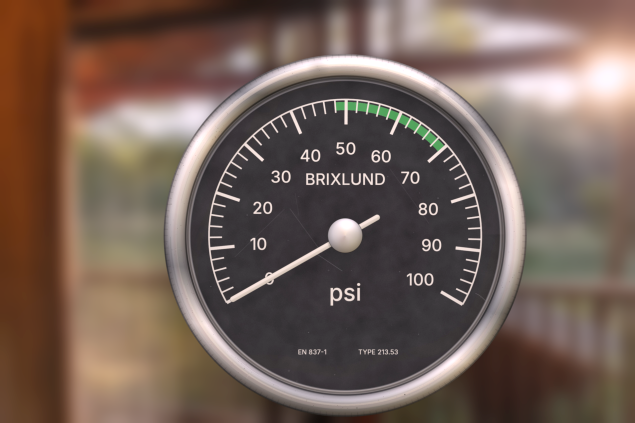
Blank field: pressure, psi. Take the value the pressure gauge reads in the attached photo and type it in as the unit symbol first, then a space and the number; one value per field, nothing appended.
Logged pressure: psi 0
